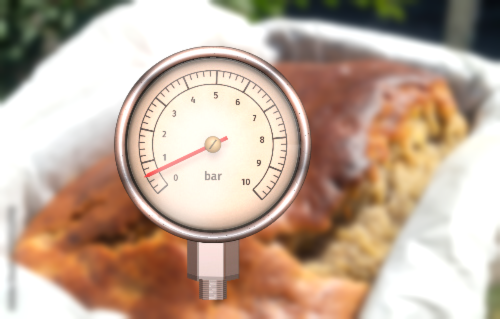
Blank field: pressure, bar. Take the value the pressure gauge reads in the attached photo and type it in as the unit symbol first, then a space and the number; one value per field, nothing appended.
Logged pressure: bar 0.6
